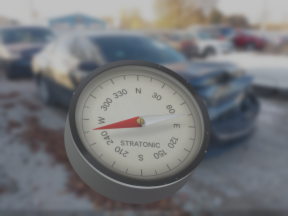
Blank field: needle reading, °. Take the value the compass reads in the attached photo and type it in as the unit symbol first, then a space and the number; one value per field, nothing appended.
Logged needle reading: ° 255
